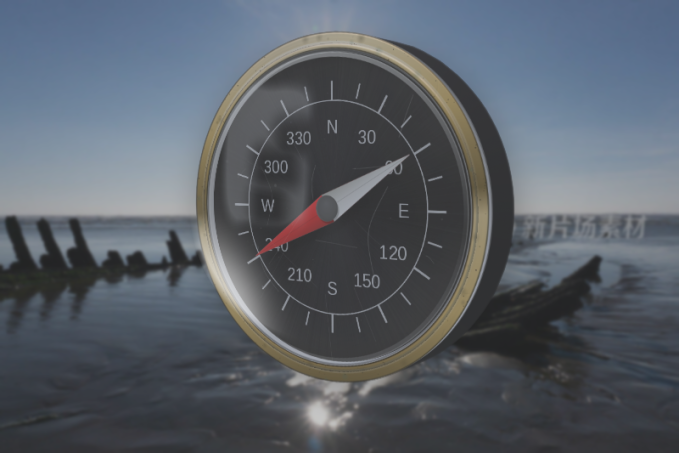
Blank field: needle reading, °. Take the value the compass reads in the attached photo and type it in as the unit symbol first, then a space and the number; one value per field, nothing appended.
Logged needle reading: ° 240
